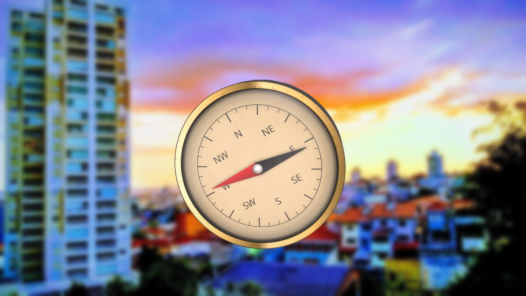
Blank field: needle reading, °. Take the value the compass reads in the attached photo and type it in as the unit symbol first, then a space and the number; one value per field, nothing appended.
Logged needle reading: ° 275
